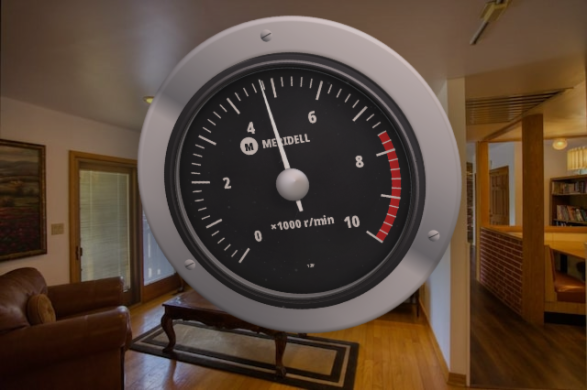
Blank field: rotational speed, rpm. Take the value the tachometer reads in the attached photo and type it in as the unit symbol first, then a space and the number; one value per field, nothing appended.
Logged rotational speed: rpm 4800
